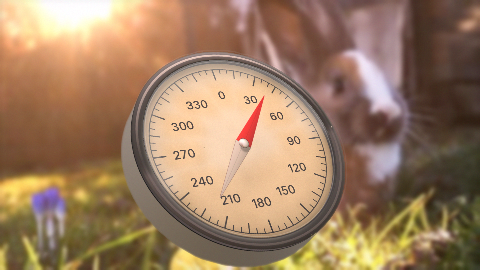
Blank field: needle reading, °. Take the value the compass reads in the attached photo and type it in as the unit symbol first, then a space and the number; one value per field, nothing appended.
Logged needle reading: ° 40
